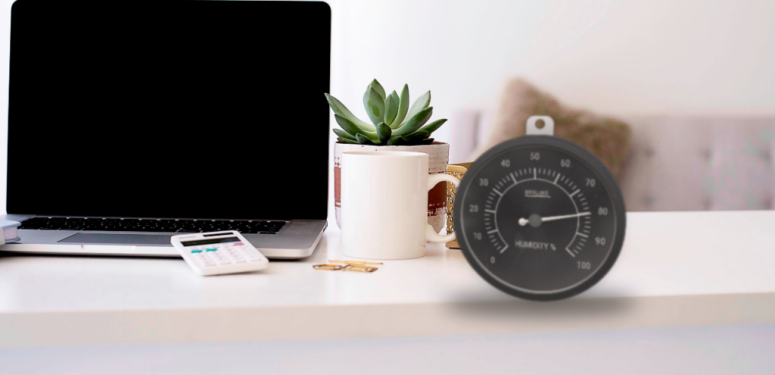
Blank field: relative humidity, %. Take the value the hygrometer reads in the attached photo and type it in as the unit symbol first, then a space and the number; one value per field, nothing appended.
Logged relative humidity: % 80
